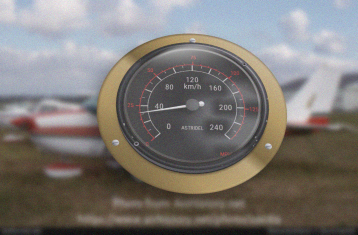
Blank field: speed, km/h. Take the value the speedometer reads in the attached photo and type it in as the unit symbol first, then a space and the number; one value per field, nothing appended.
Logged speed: km/h 30
